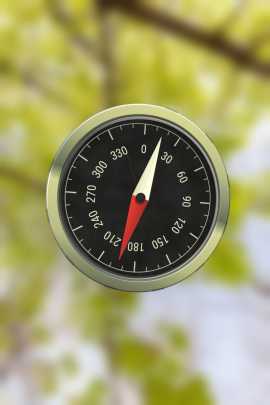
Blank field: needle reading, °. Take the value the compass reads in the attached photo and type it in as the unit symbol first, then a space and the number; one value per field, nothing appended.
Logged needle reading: ° 195
